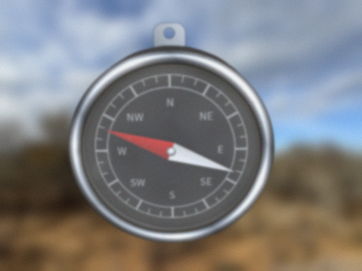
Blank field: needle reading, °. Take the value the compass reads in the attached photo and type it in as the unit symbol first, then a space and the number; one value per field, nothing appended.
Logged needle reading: ° 290
